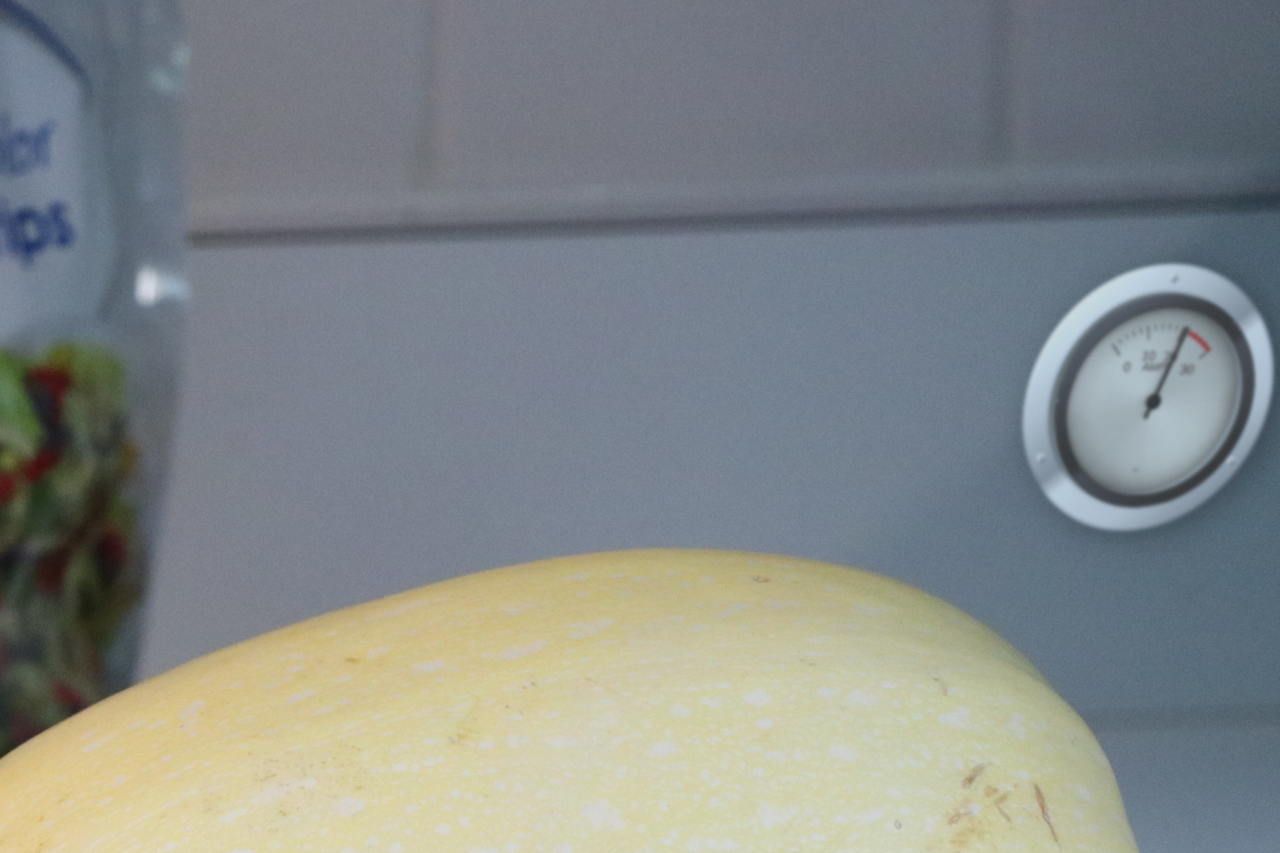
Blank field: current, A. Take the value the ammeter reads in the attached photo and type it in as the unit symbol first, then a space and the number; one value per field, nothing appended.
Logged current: A 20
